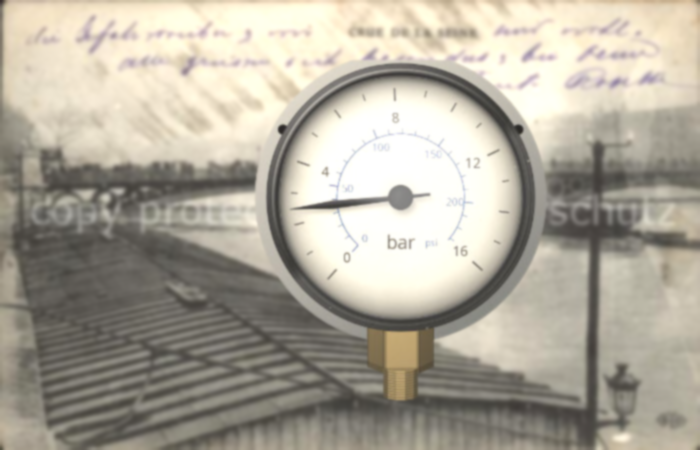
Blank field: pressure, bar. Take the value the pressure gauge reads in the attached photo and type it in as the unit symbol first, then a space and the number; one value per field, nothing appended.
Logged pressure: bar 2.5
